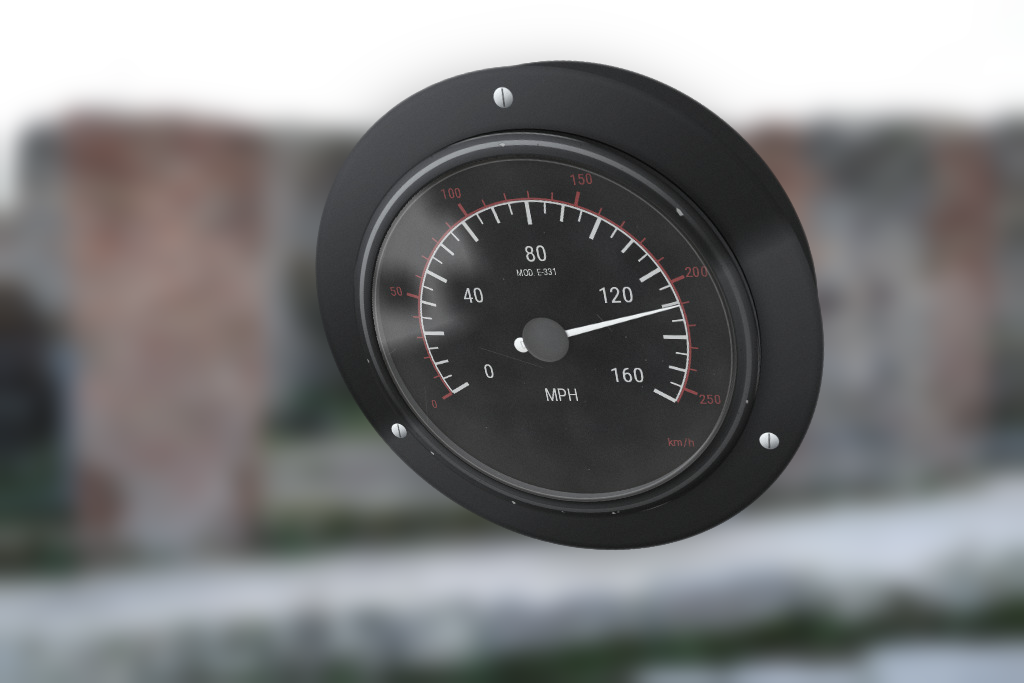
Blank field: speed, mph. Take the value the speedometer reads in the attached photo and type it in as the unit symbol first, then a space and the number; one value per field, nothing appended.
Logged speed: mph 130
